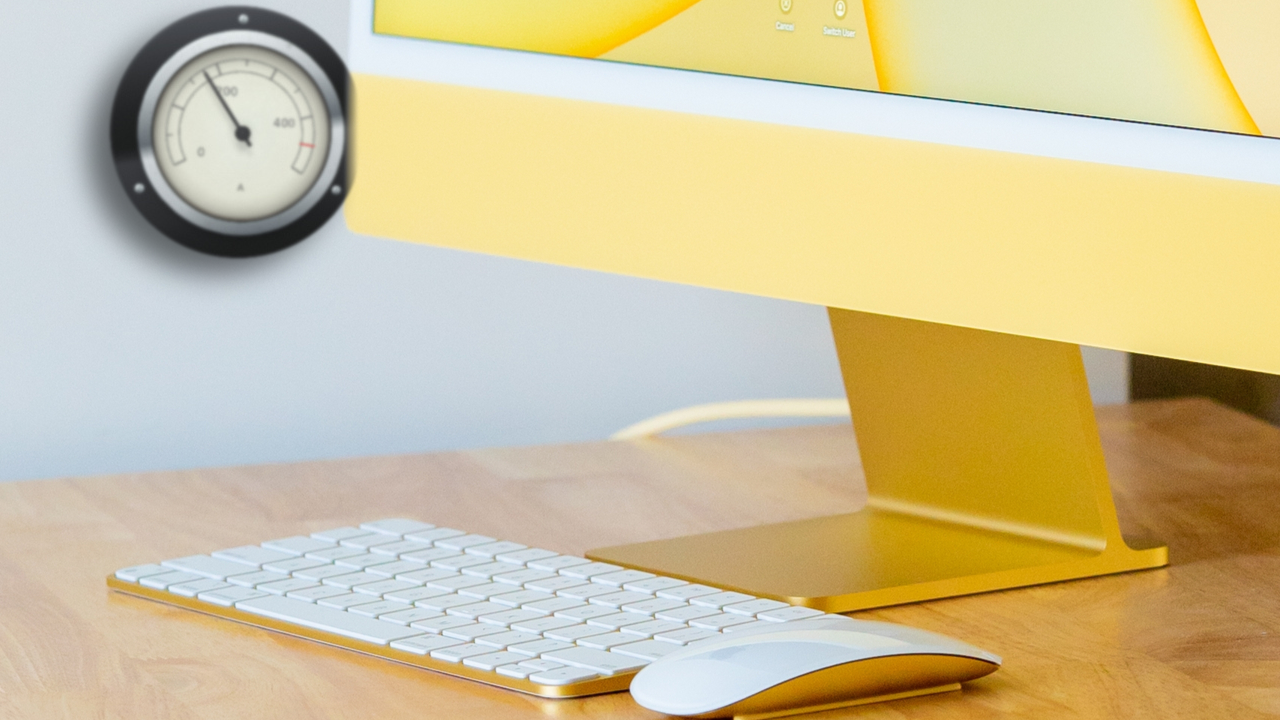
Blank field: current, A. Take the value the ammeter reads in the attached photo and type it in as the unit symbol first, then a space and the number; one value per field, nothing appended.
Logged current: A 175
